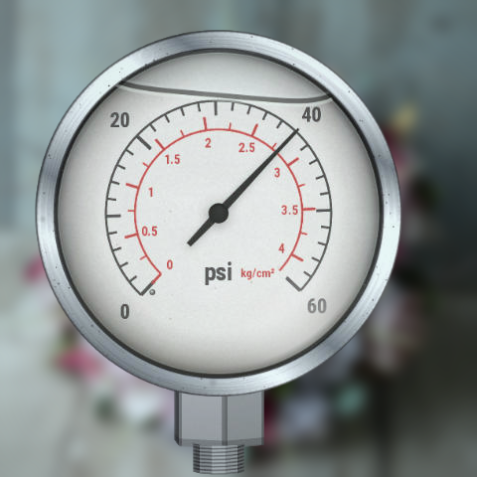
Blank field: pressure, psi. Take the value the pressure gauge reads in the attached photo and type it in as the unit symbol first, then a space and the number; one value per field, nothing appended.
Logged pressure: psi 40
